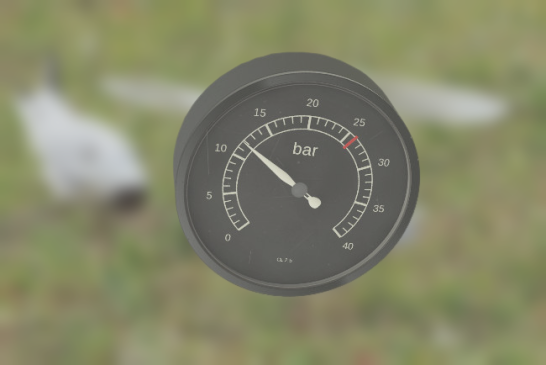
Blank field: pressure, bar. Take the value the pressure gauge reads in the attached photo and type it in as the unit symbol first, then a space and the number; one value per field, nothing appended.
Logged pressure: bar 12
